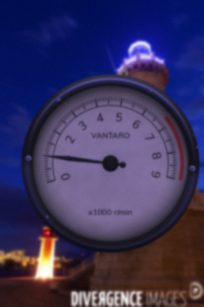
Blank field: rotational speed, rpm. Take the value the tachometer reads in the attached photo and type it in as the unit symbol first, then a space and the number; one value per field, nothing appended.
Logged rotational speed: rpm 1000
